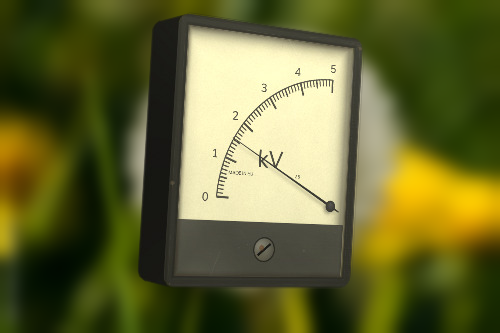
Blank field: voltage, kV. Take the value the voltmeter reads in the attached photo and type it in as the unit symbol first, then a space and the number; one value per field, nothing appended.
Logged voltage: kV 1.5
